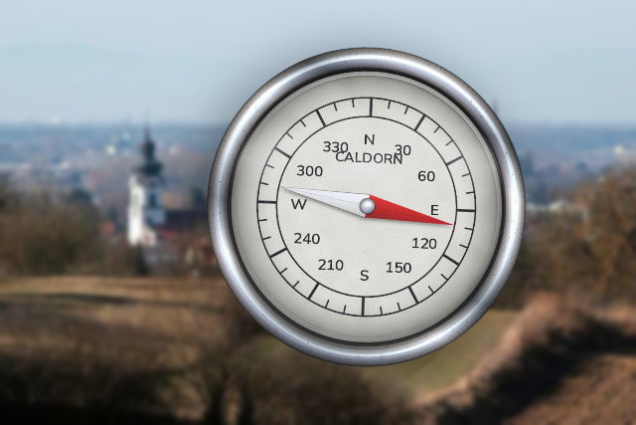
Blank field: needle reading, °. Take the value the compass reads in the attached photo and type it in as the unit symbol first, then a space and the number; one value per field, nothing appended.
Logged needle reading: ° 100
